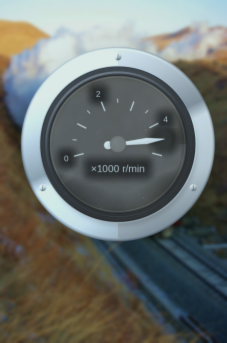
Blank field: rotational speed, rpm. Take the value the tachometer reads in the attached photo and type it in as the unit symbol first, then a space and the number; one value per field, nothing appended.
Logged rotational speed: rpm 4500
